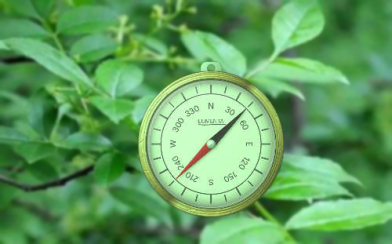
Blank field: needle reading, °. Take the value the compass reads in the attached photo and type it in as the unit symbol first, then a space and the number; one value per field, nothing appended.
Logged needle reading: ° 225
